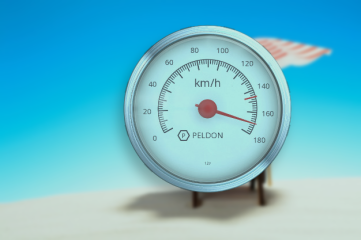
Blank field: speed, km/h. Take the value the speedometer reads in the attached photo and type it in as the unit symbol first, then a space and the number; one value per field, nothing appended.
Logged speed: km/h 170
